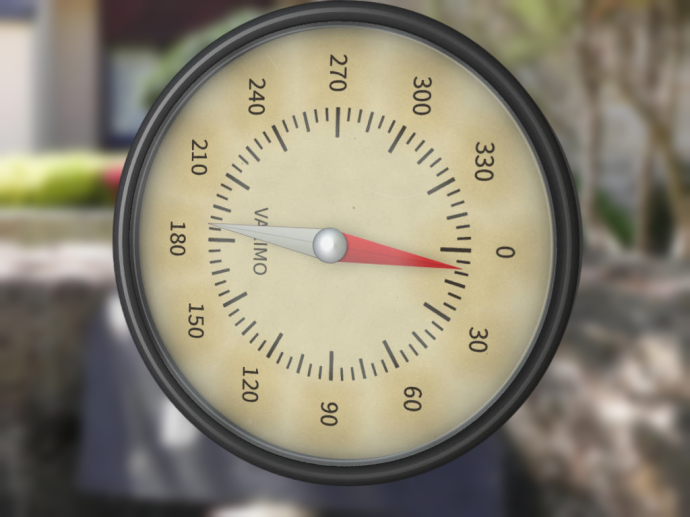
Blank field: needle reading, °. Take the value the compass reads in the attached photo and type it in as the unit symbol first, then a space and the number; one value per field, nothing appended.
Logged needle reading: ° 7.5
